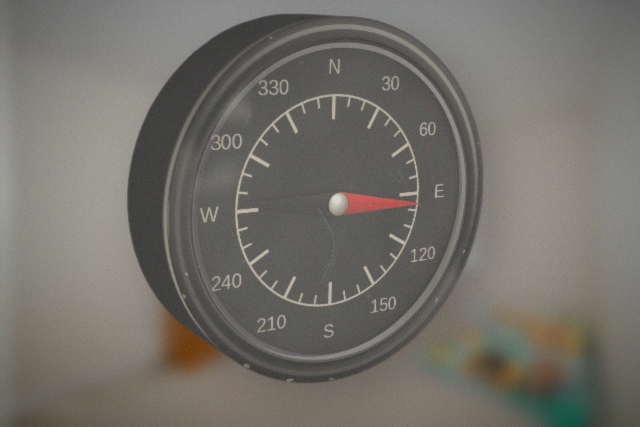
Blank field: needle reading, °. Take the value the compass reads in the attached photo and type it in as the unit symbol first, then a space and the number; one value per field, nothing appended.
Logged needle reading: ° 95
